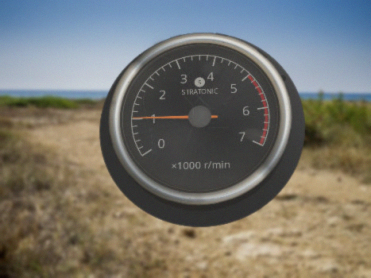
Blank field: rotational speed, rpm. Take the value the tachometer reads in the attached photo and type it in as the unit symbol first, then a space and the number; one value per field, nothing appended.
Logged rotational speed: rpm 1000
